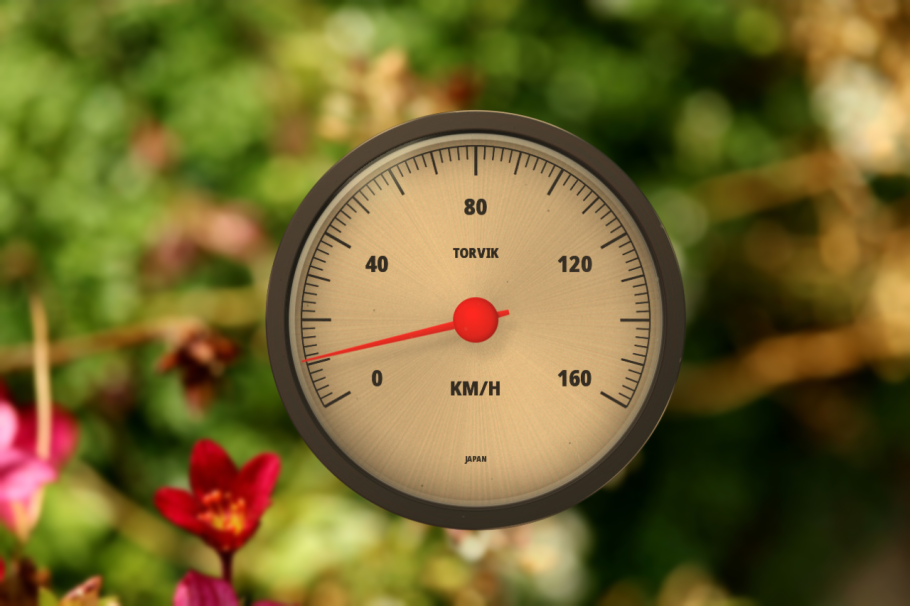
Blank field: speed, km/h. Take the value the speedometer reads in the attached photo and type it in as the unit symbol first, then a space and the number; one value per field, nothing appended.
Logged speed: km/h 11
